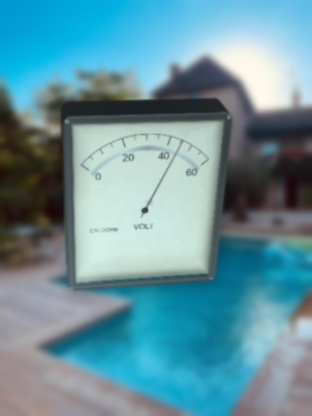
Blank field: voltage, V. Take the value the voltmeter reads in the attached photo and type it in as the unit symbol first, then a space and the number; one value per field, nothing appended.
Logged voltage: V 45
